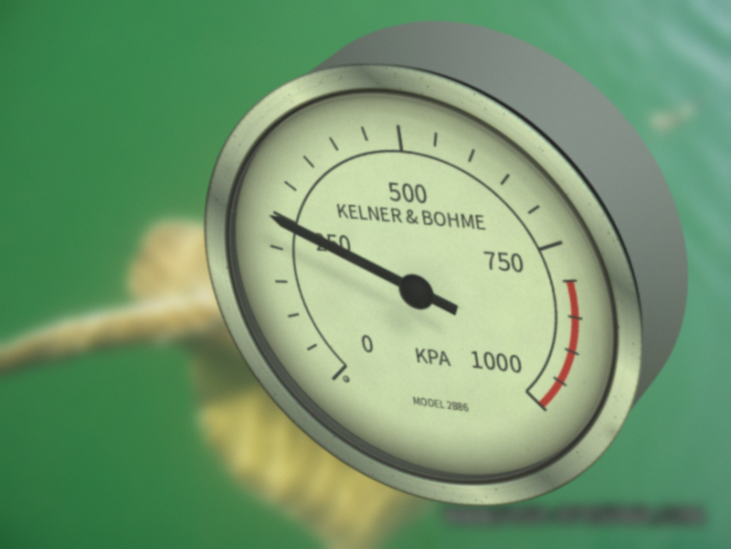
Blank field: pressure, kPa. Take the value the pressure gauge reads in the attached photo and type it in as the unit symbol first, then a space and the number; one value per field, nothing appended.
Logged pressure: kPa 250
